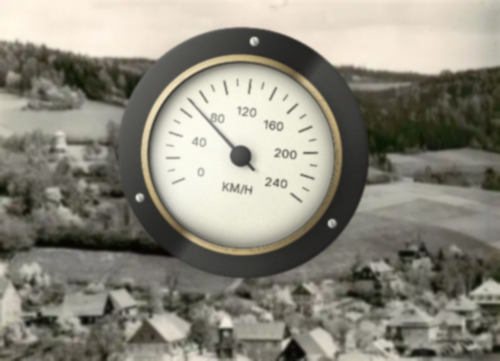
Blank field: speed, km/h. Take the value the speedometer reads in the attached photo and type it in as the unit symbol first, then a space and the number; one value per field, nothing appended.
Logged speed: km/h 70
